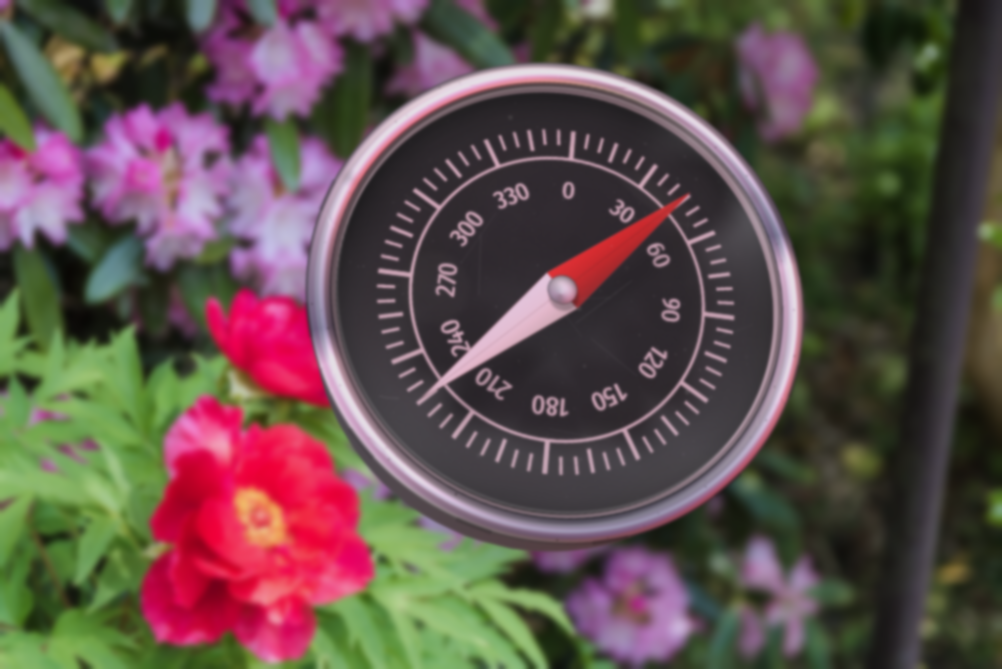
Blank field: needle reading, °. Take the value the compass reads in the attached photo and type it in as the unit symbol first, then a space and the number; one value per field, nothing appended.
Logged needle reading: ° 45
